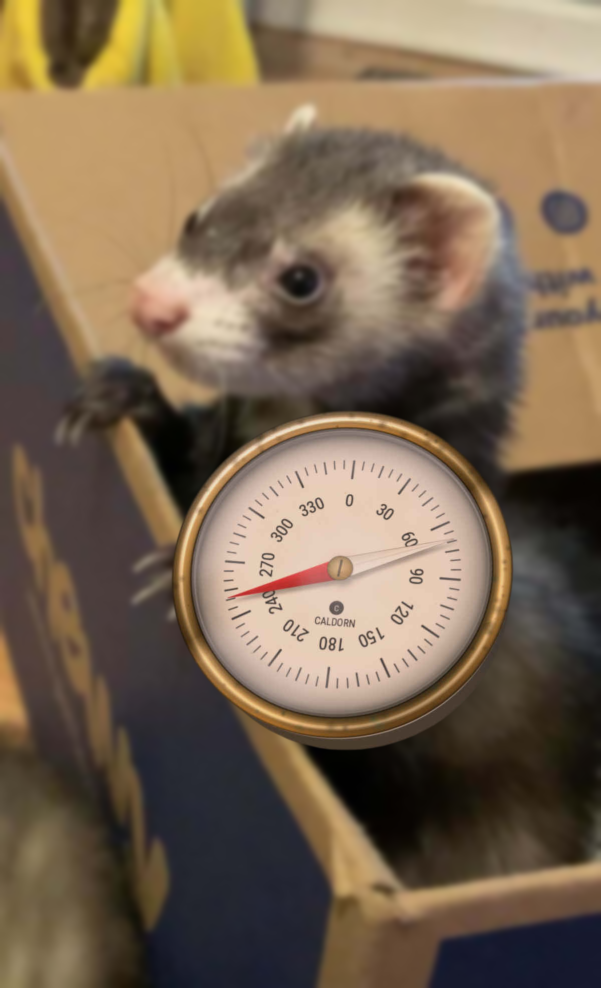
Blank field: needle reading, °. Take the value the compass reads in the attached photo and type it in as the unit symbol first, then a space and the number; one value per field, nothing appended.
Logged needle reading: ° 250
